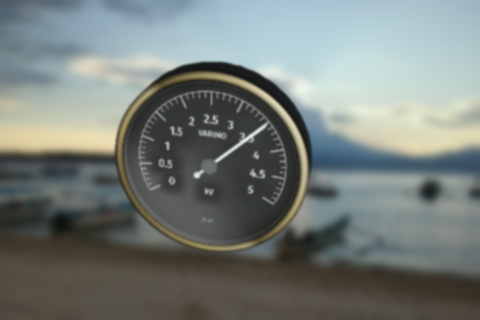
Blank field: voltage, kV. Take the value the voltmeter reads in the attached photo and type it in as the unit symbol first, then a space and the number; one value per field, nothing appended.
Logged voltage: kV 3.5
